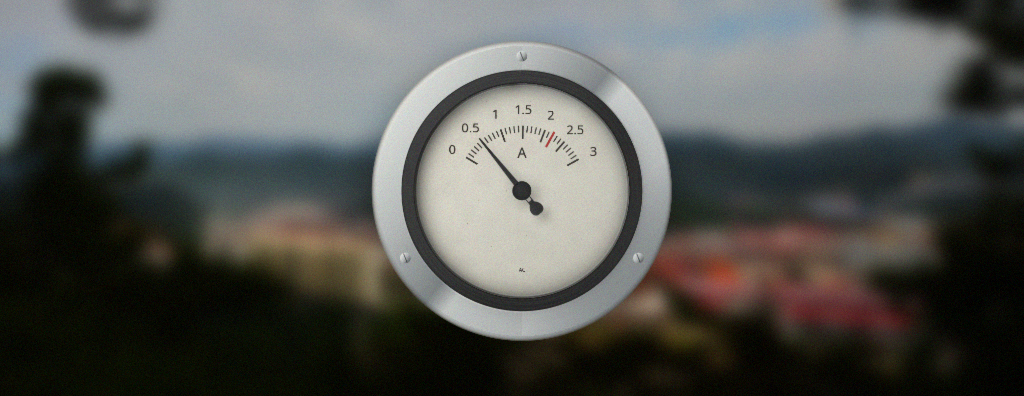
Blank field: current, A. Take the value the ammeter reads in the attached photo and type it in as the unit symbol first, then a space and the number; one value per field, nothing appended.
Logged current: A 0.5
